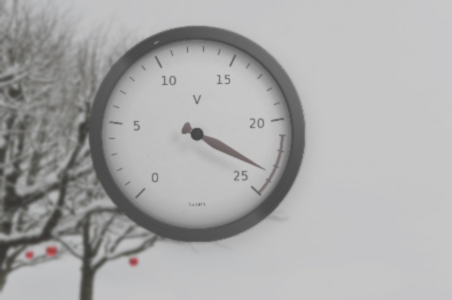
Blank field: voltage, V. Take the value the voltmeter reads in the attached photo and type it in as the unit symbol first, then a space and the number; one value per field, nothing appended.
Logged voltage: V 23.5
